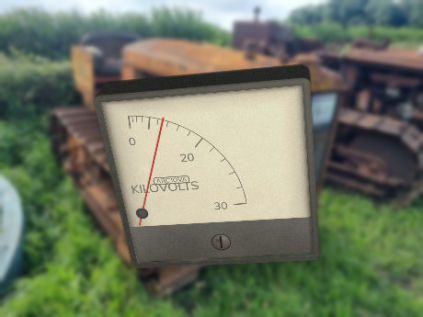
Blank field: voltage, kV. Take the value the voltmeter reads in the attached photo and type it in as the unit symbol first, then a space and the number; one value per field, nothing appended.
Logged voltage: kV 13
